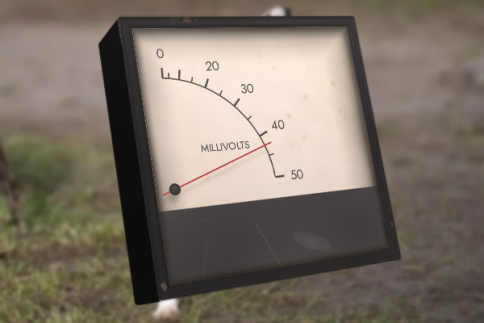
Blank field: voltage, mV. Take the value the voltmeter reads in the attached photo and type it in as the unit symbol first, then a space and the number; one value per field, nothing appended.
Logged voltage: mV 42.5
